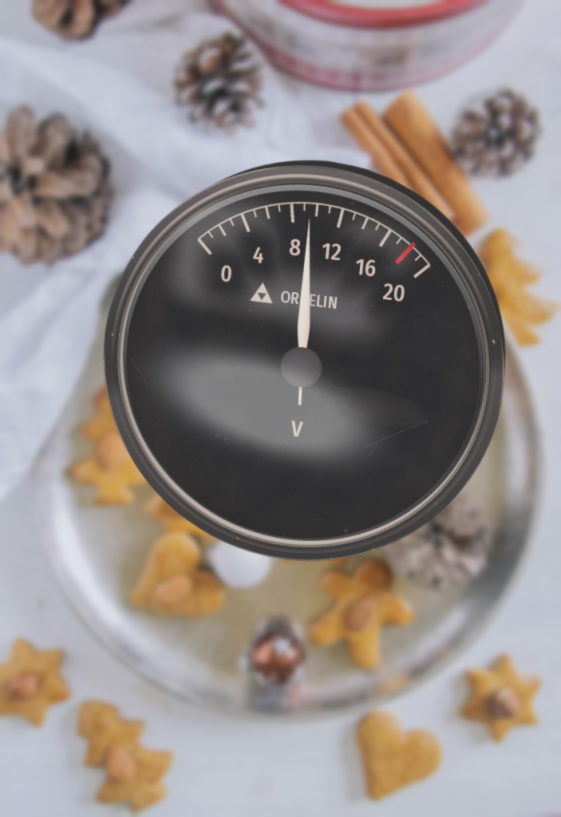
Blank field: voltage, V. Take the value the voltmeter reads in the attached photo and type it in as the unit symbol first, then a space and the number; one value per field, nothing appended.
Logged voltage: V 9.5
